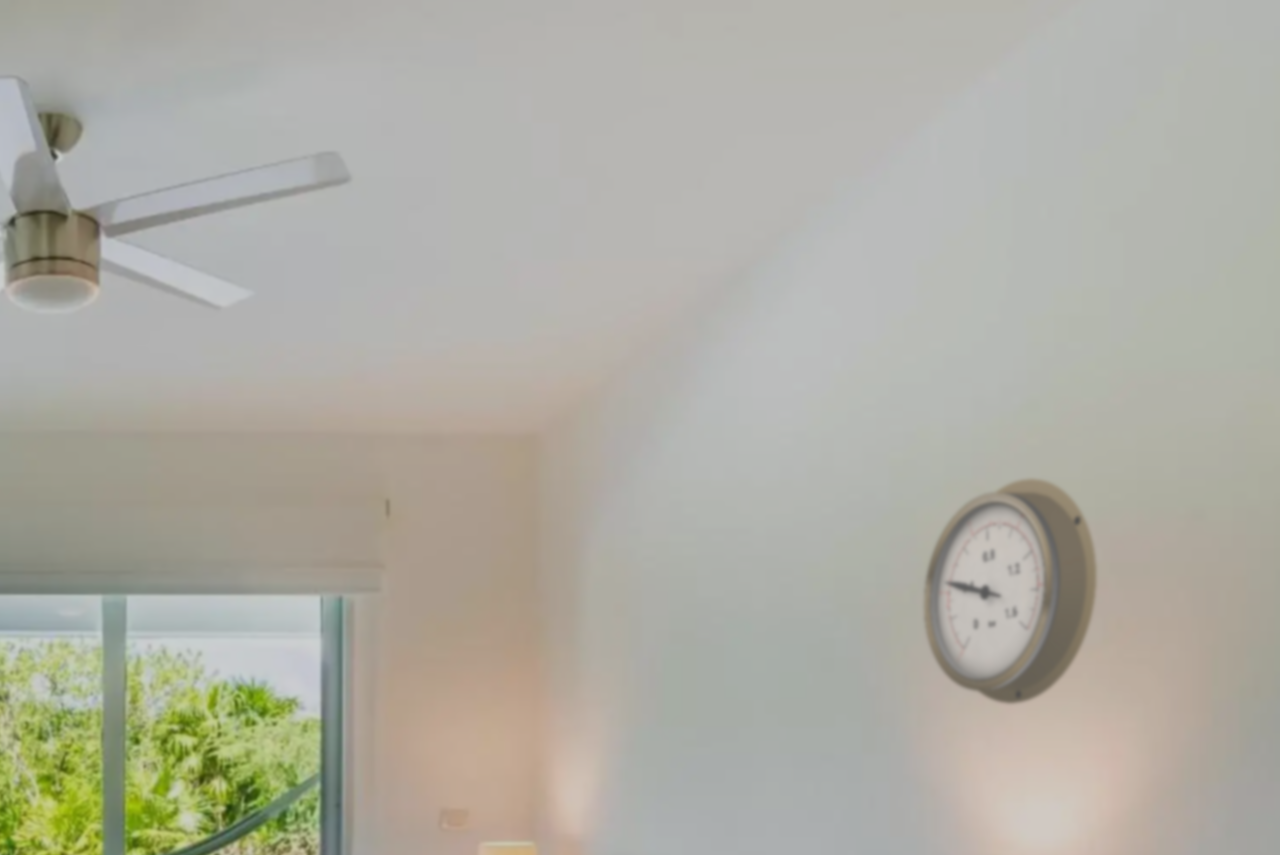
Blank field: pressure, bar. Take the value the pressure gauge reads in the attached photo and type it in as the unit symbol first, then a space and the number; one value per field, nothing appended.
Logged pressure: bar 0.4
